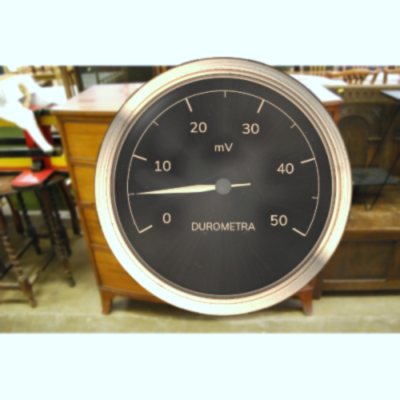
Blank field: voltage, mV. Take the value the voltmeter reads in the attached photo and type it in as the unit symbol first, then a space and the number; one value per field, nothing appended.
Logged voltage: mV 5
